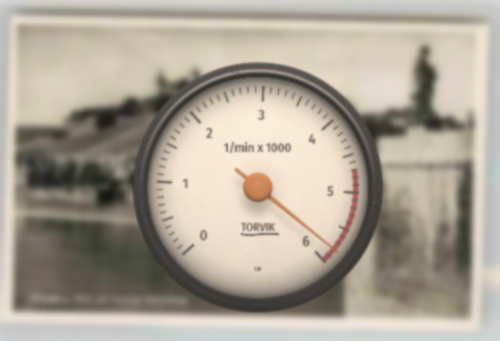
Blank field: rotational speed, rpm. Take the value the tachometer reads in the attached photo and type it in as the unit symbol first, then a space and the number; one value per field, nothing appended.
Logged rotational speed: rpm 5800
